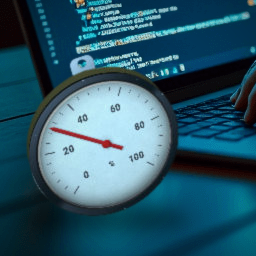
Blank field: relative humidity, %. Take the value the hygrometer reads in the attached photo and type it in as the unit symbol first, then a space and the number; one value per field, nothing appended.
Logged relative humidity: % 30
